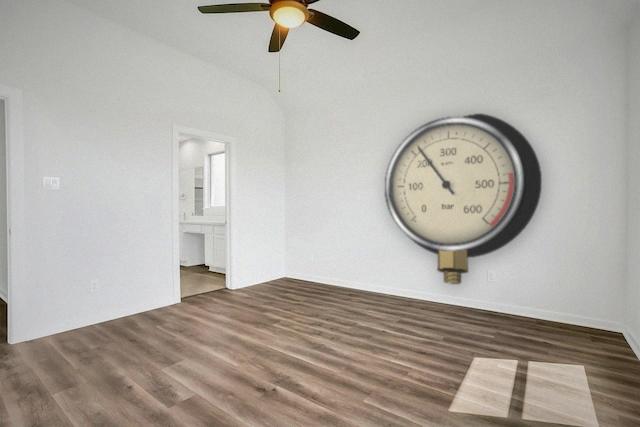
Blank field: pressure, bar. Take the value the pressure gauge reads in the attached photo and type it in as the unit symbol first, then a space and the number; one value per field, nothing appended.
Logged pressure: bar 220
